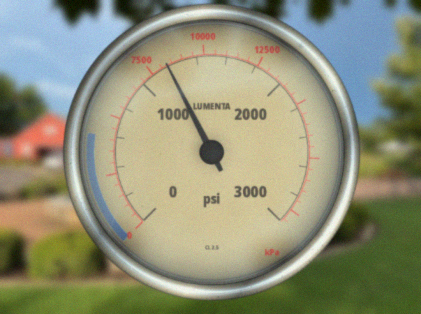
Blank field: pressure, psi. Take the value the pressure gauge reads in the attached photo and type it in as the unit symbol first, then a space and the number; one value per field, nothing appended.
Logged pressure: psi 1200
